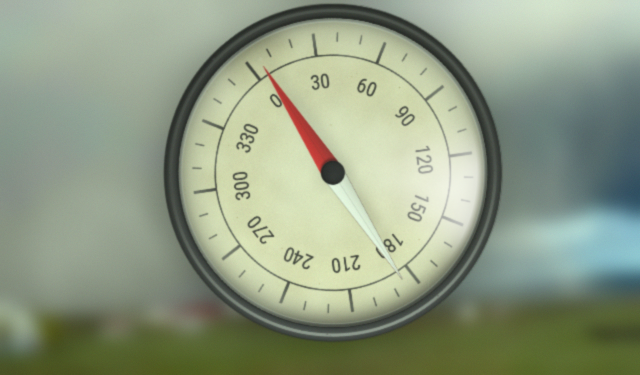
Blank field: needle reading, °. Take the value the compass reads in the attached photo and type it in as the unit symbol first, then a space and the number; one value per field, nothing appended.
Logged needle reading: ° 5
